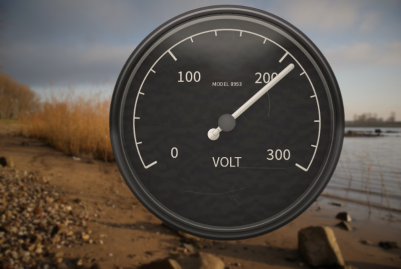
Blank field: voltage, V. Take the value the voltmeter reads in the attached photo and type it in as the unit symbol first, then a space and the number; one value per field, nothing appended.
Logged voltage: V 210
